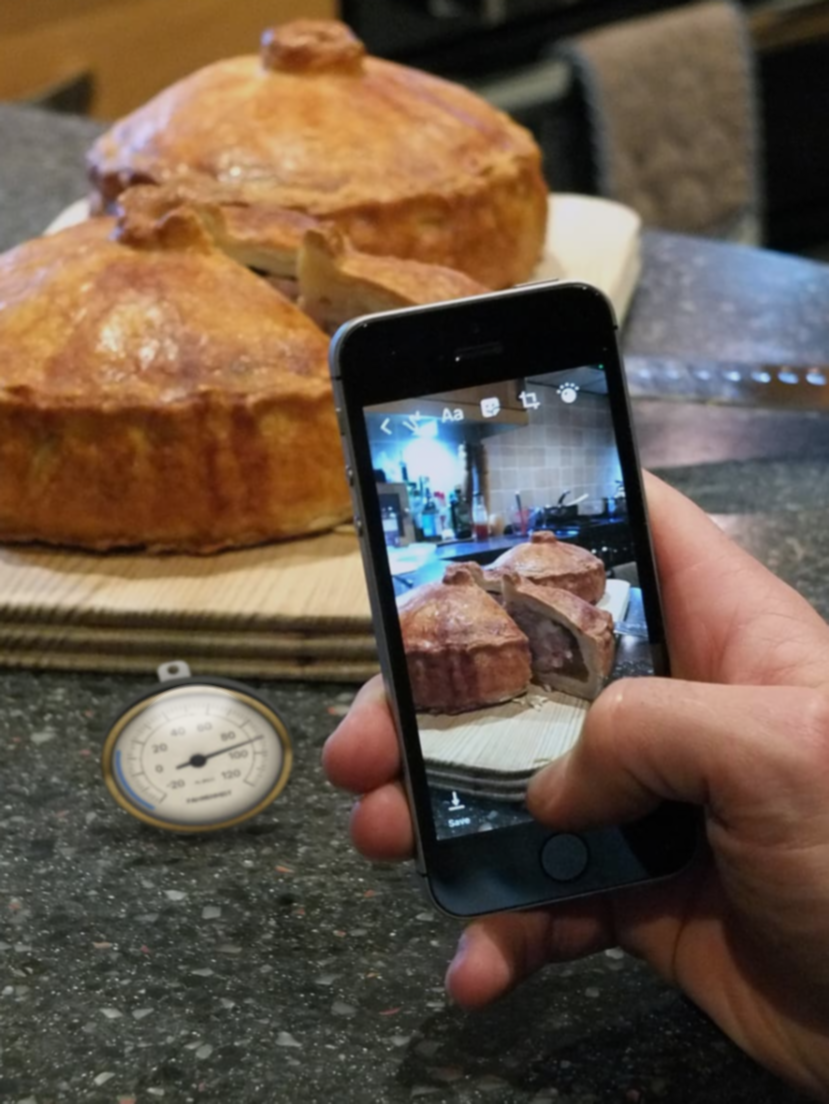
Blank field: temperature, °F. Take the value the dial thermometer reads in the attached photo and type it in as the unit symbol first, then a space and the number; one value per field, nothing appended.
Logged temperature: °F 90
